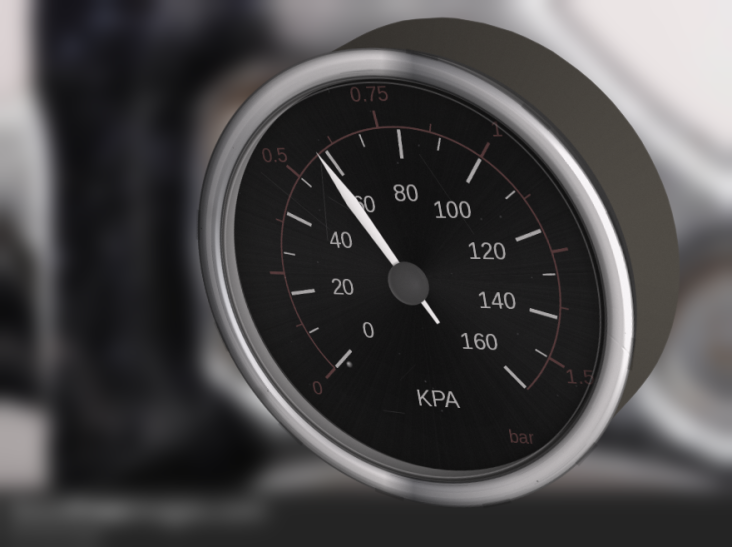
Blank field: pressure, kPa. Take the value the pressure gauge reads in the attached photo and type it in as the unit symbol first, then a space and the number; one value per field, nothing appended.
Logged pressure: kPa 60
